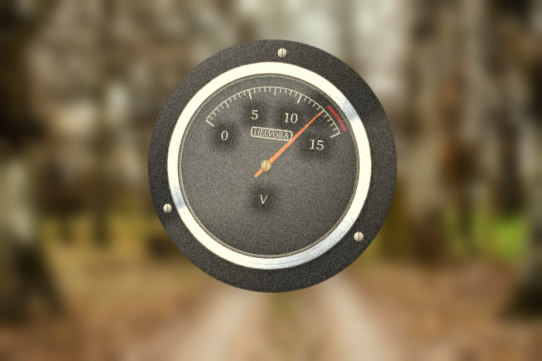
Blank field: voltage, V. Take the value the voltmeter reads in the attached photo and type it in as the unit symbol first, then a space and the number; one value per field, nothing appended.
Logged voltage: V 12.5
